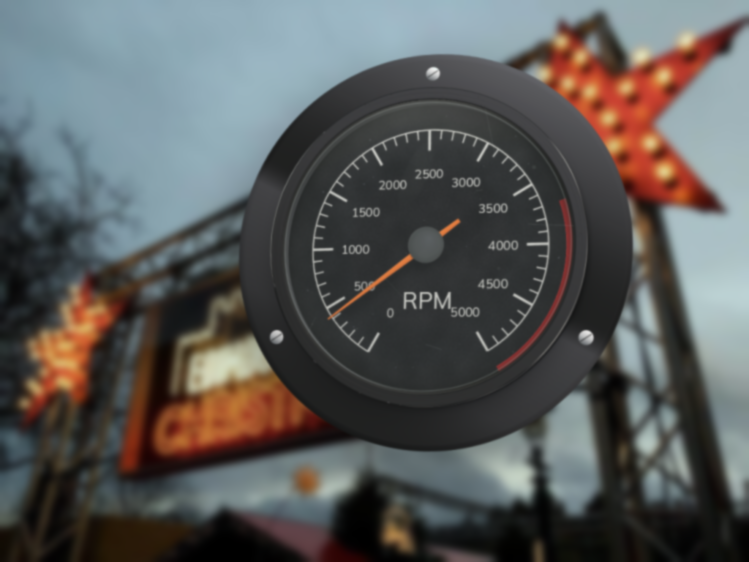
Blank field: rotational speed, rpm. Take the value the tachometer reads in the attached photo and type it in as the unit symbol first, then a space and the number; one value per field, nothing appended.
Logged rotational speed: rpm 400
